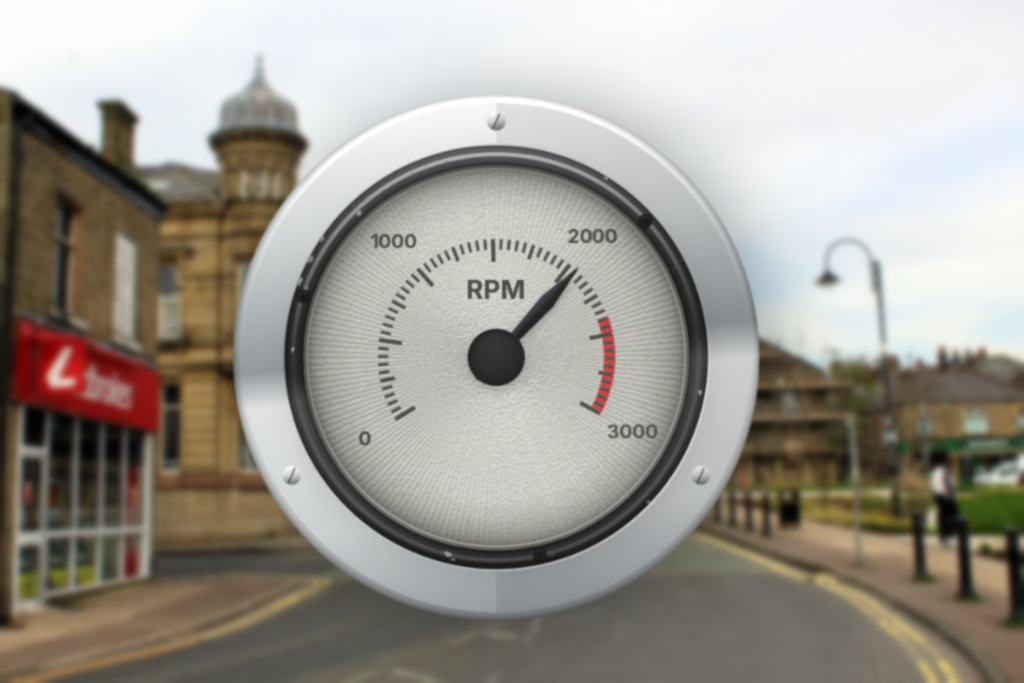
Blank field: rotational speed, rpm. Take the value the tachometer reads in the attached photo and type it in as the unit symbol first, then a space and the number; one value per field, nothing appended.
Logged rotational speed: rpm 2050
